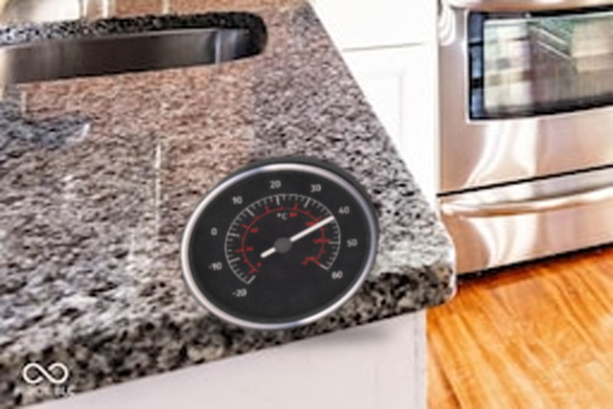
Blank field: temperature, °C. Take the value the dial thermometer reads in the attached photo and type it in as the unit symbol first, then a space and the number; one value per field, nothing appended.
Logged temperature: °C 40
